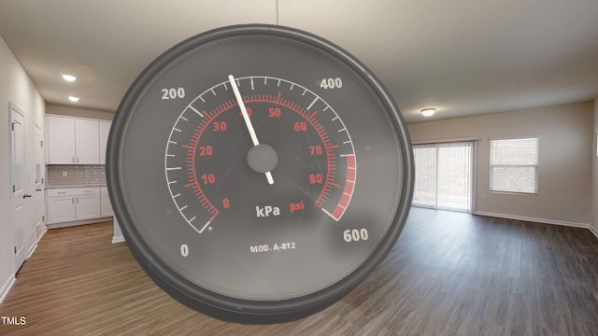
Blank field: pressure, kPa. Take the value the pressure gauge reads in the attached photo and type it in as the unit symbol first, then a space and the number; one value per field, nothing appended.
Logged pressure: kPa 270
